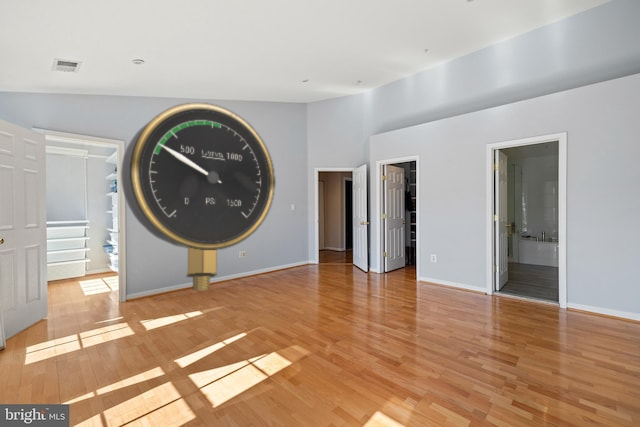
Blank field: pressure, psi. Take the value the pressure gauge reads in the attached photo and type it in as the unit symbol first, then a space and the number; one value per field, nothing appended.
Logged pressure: psi 400
